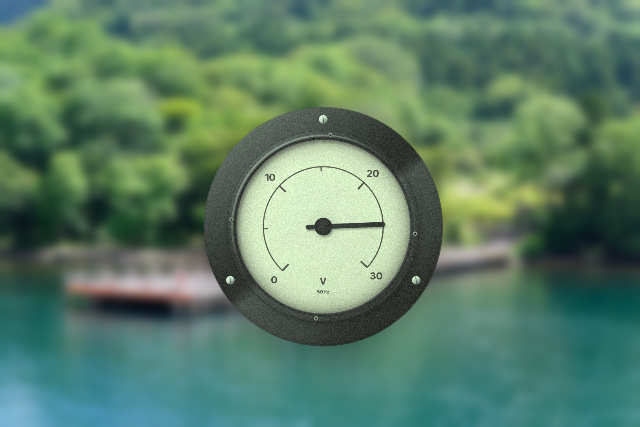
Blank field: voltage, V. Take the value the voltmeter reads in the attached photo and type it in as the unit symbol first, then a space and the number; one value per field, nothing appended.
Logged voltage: V 25
